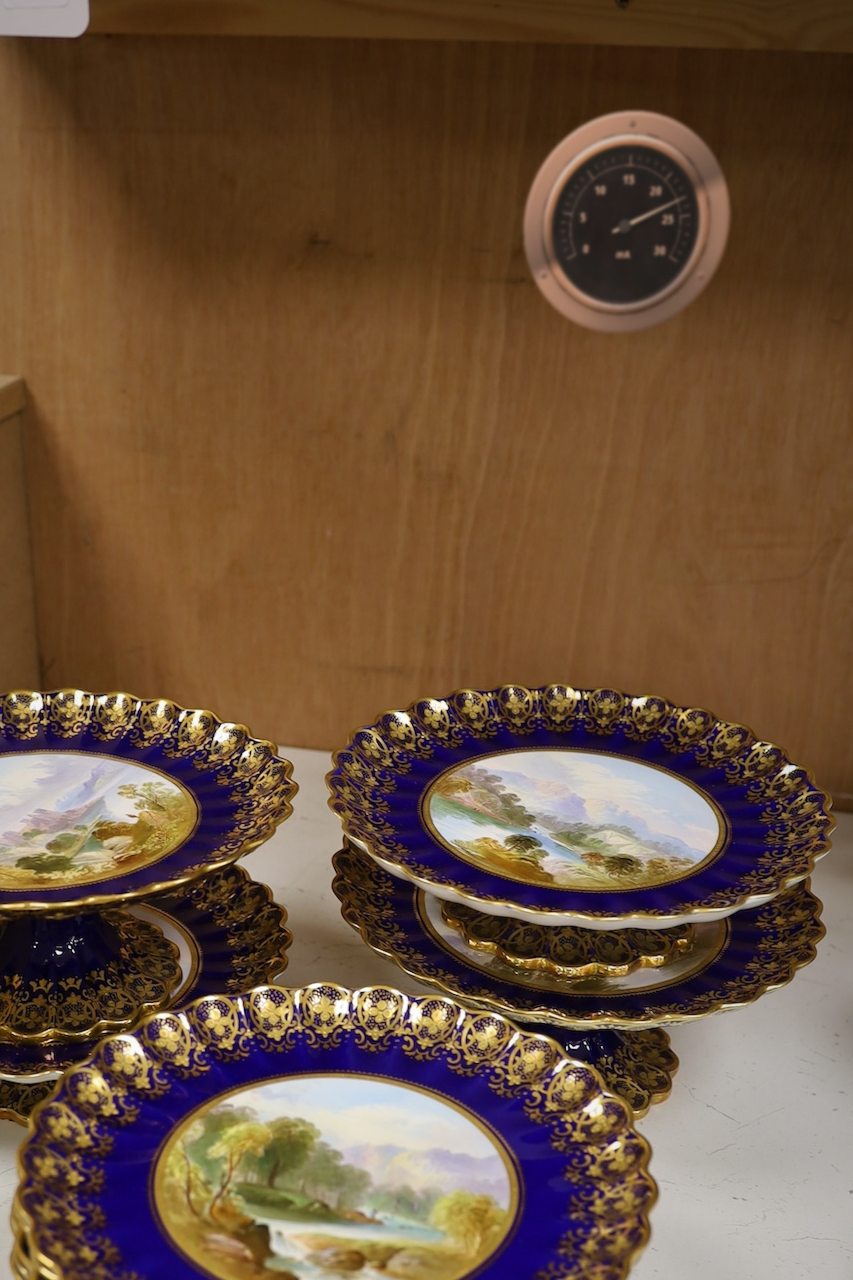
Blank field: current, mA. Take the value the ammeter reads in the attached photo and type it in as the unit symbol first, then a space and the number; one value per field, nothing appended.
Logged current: mA 23
